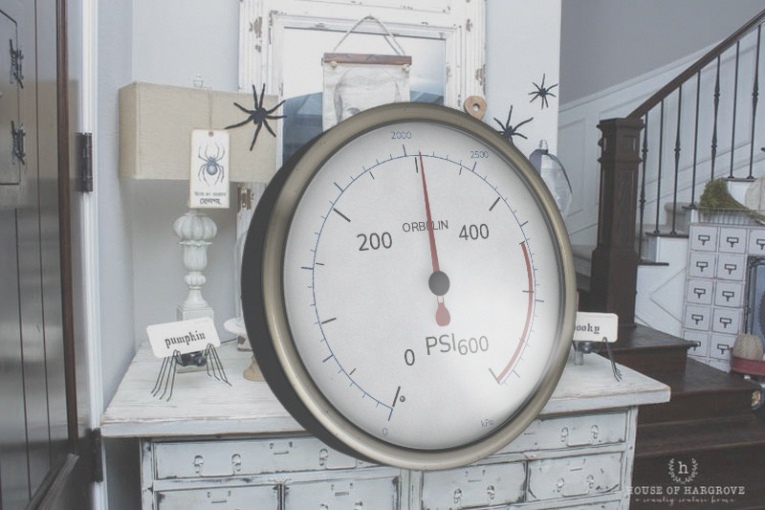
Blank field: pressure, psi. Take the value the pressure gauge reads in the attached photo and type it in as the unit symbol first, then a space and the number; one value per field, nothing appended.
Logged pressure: psi 300
